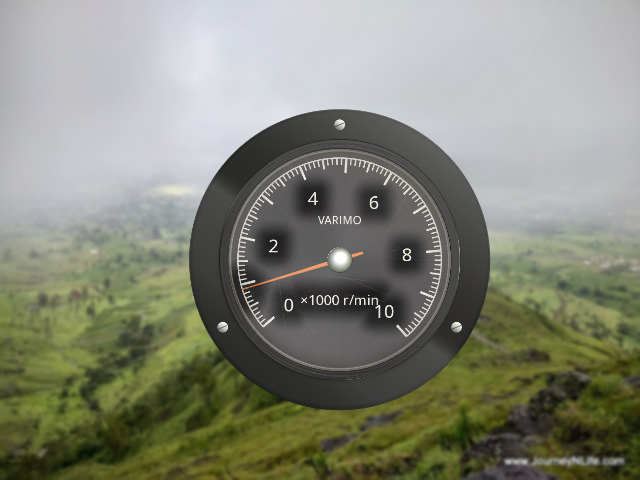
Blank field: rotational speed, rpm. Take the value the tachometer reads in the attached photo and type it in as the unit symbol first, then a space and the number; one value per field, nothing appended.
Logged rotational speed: rpm 900
